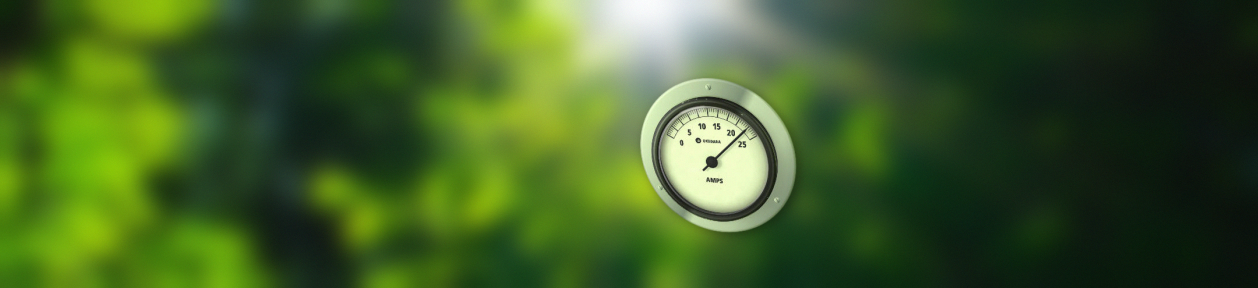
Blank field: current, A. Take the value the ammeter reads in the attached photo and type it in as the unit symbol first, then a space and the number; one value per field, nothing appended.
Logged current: A 22.5
